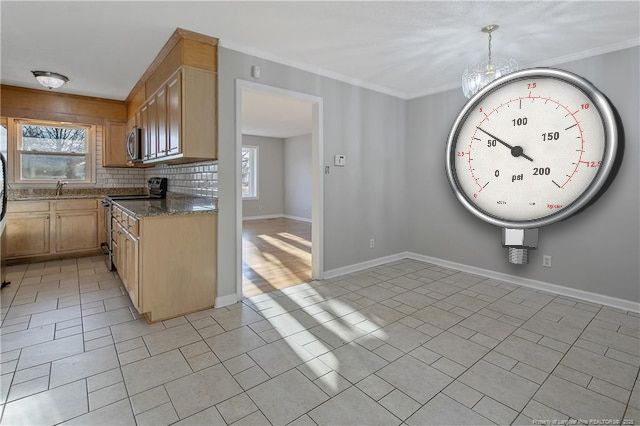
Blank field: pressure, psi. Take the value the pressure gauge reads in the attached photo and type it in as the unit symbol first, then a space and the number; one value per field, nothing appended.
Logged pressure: psi 60
